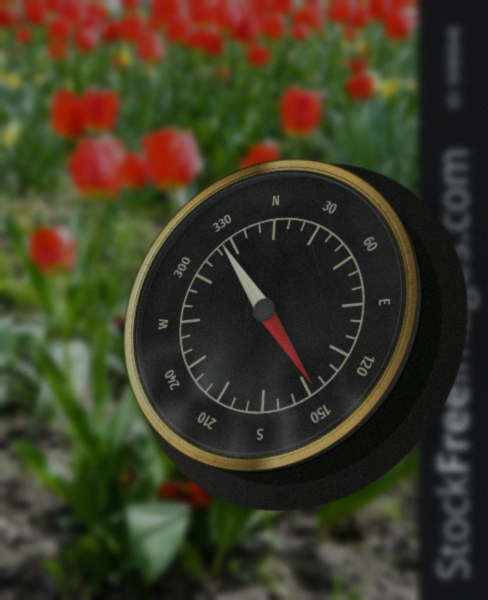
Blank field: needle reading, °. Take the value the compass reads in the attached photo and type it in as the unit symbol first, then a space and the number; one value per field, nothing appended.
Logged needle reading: ° 145
